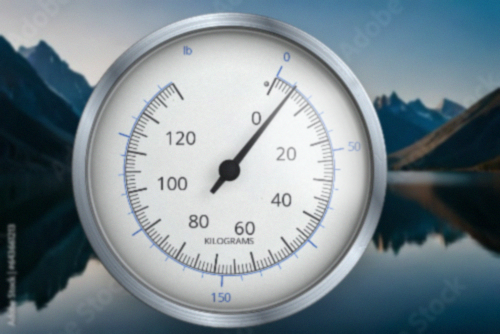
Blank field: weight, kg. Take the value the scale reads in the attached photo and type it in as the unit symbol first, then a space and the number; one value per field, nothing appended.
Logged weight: kg 5
